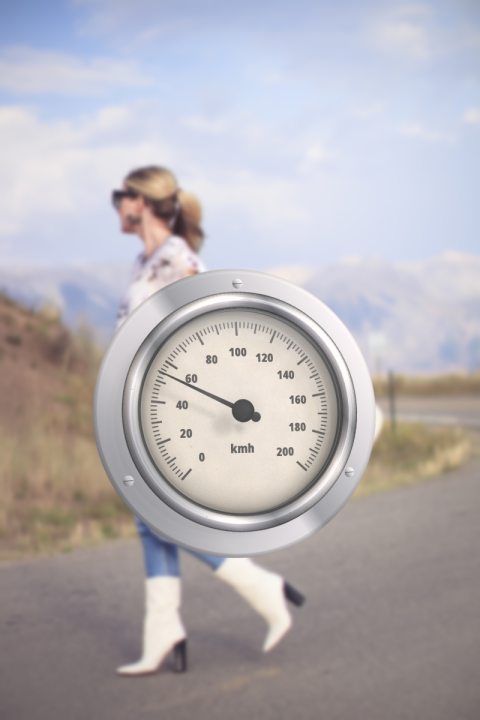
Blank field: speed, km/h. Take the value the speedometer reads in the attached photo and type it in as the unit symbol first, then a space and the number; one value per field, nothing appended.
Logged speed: km/h 54
